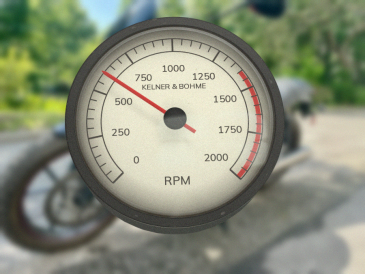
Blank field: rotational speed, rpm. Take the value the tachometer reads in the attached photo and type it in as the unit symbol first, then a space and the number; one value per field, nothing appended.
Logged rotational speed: rpm 600
